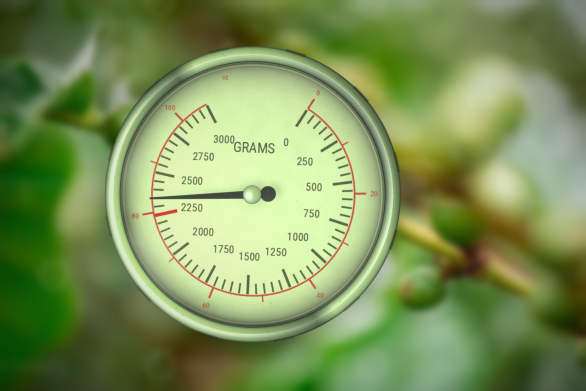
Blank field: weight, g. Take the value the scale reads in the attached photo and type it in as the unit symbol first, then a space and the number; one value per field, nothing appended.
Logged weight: g 2350
